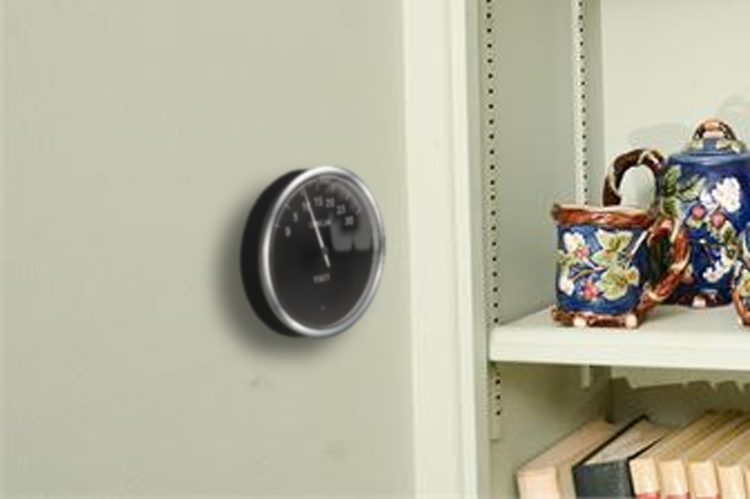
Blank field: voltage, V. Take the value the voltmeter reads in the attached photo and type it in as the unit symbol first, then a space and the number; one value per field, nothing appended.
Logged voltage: V 10
